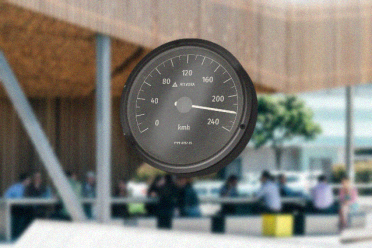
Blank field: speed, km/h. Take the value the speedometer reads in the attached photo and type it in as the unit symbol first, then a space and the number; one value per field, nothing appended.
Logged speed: km/h 220
